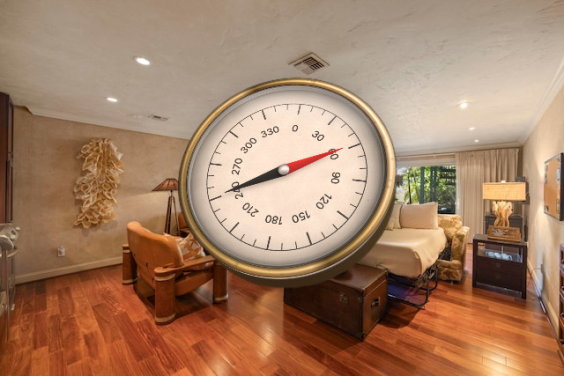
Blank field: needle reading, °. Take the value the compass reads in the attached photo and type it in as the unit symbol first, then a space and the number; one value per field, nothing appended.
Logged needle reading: ° 60
